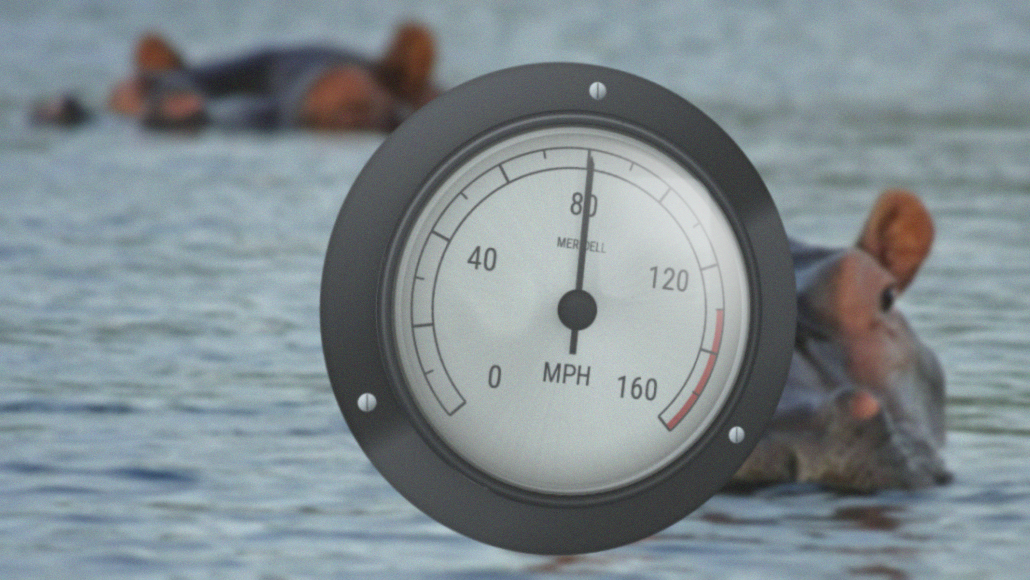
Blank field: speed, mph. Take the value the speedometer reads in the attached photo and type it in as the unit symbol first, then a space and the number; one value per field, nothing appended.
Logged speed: mph 80
